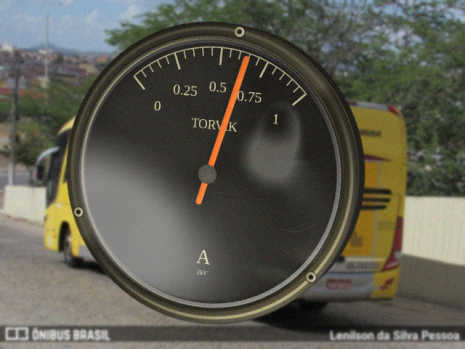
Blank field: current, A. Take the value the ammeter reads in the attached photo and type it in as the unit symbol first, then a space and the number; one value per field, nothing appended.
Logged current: A 0.65
